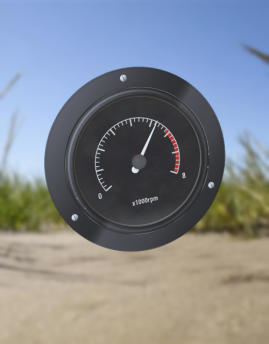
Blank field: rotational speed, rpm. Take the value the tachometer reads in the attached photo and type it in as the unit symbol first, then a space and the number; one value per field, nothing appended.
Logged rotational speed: rpm 5200
